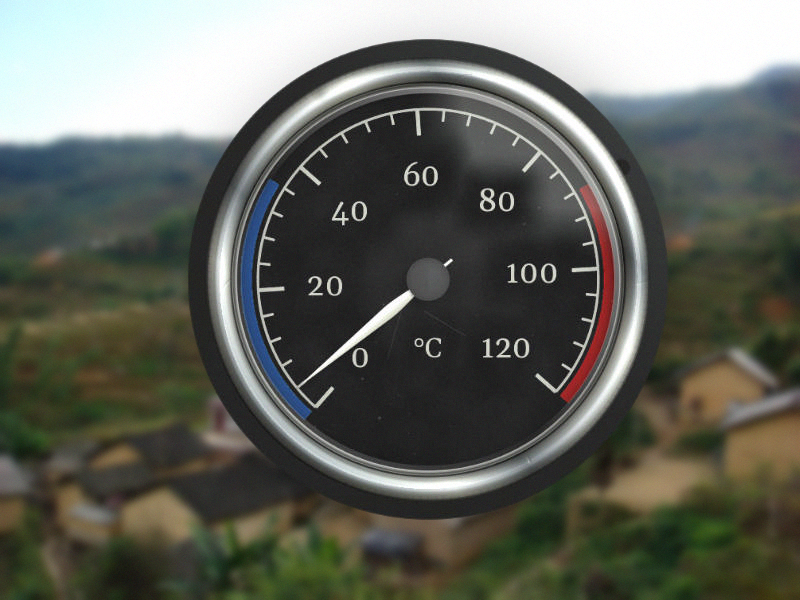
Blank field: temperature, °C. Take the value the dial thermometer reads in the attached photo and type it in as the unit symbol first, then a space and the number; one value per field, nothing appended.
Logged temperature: °C 4
